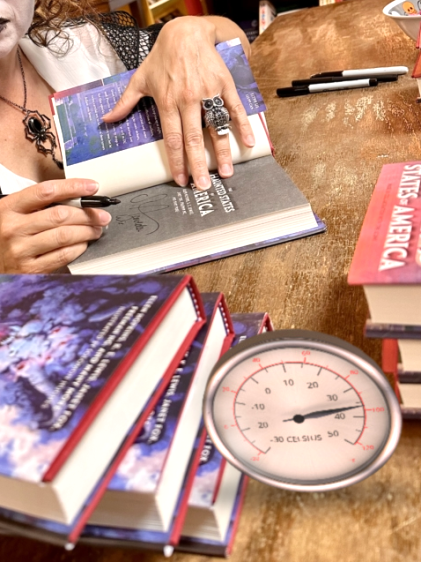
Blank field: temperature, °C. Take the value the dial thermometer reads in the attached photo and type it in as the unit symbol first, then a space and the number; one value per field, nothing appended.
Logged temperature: °C 35
